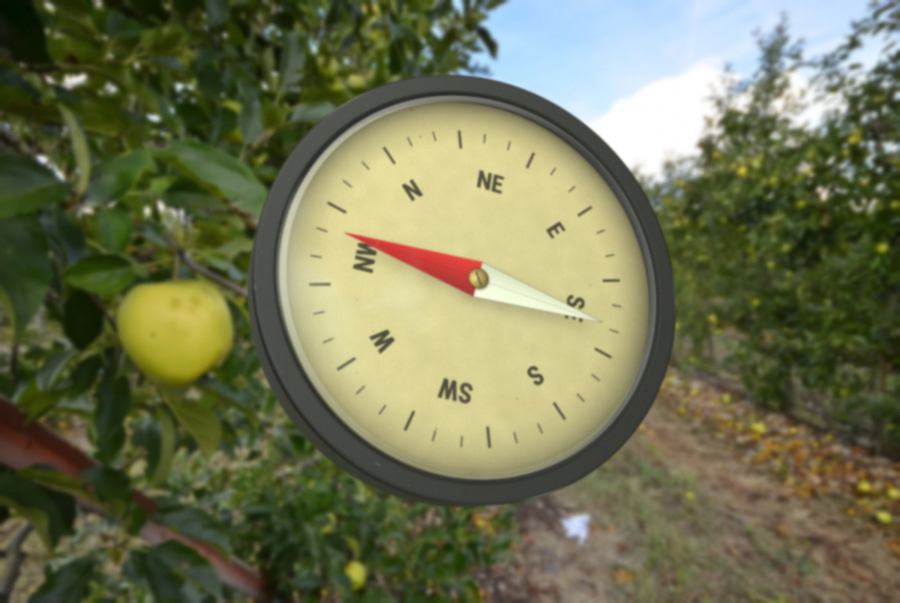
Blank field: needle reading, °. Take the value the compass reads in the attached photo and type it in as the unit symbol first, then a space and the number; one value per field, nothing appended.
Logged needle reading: ° 320
